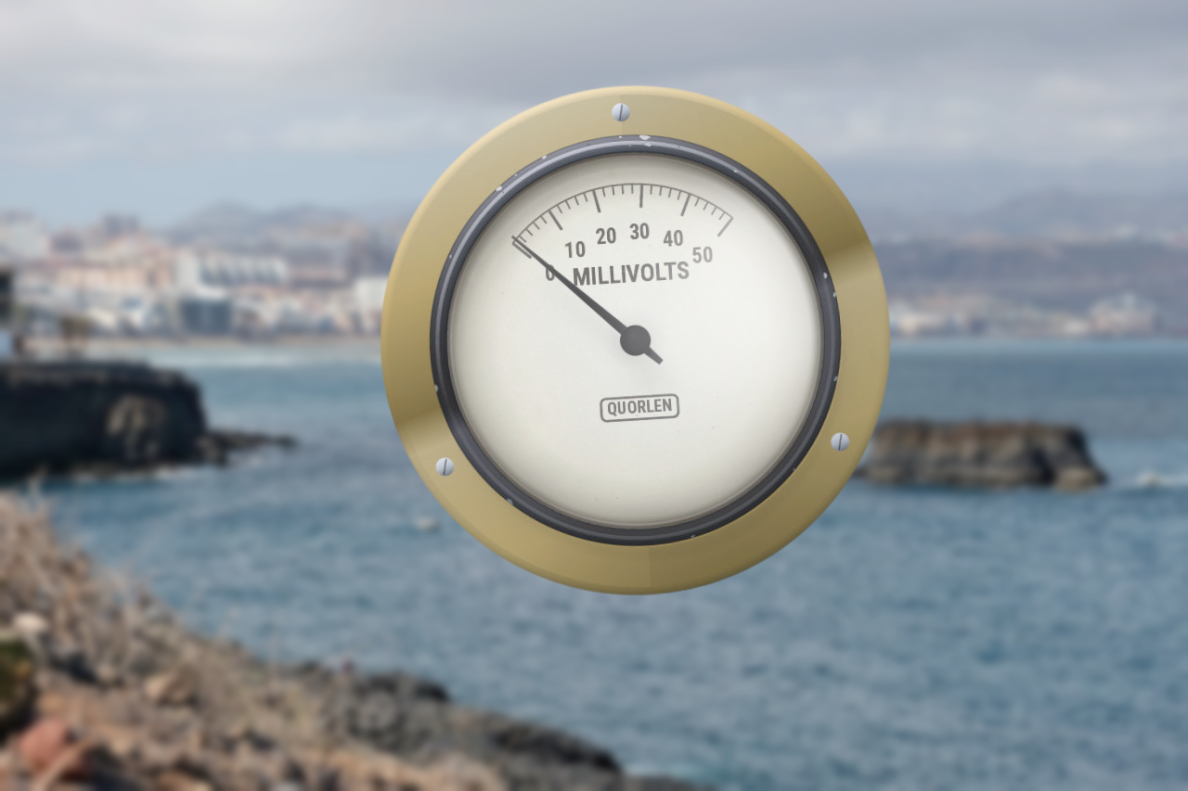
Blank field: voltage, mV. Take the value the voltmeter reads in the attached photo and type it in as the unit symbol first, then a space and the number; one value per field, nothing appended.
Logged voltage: mV 1
